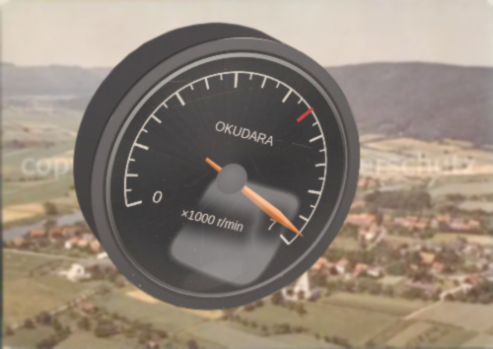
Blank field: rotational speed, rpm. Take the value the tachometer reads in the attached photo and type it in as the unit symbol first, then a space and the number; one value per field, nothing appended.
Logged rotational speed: rpm 6750
